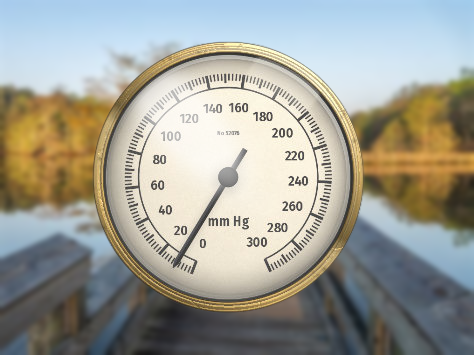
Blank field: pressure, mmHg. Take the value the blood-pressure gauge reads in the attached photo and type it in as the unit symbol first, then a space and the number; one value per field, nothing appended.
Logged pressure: mmHg 10
